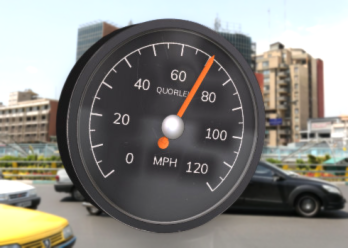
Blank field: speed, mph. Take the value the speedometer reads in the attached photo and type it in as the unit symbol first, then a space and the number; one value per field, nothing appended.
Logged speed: mph 70
